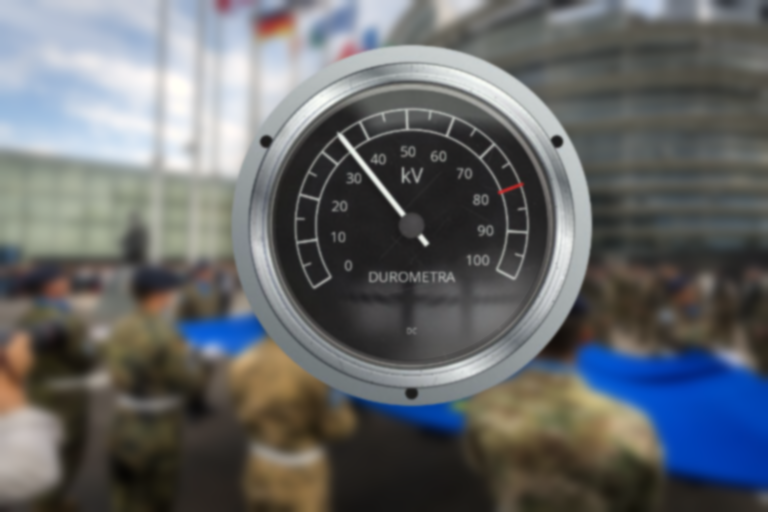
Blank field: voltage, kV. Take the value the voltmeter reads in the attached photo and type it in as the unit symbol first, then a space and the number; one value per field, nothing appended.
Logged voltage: kV 35
